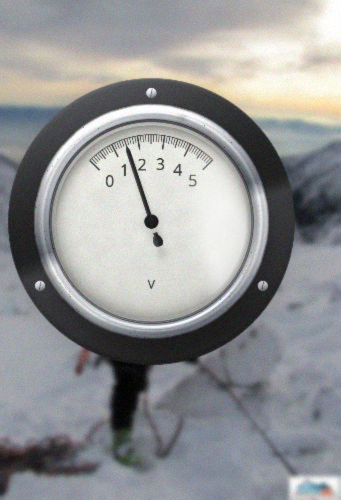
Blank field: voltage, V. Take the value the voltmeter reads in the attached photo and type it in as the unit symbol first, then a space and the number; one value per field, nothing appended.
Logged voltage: V 1.5
